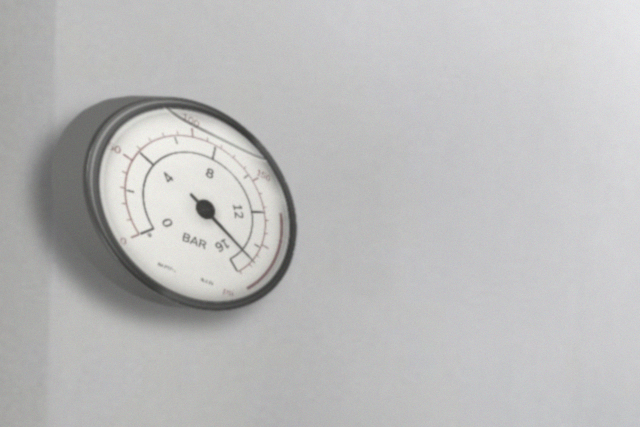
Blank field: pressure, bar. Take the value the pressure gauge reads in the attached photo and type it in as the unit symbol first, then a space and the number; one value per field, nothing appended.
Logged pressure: bar 15
